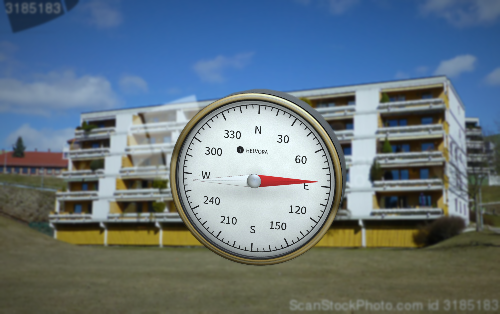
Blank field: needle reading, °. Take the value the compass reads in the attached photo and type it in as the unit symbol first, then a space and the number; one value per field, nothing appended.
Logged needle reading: ° 85
